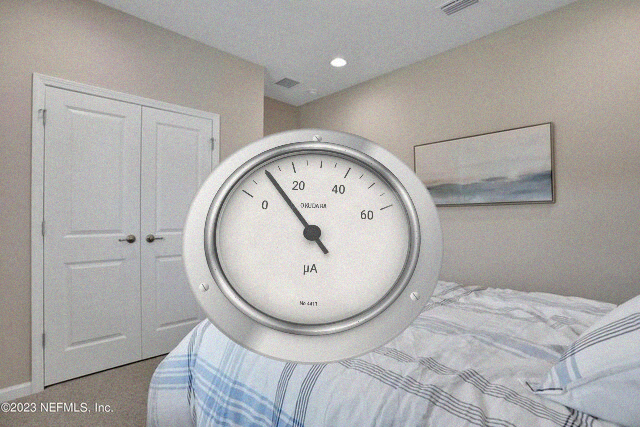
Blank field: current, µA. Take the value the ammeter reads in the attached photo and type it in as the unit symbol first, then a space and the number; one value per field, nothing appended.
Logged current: µA 10
